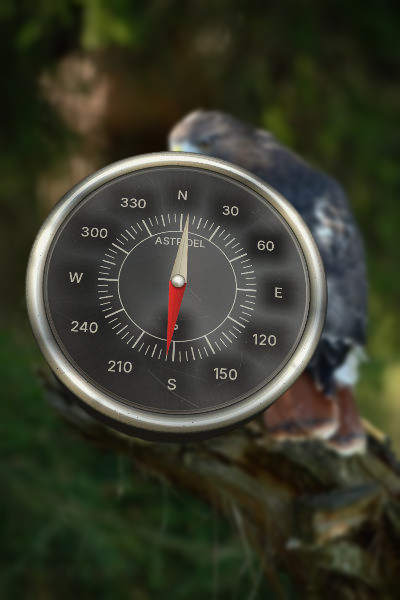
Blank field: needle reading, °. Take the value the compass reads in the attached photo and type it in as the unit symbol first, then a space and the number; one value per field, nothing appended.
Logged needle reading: ° 185
